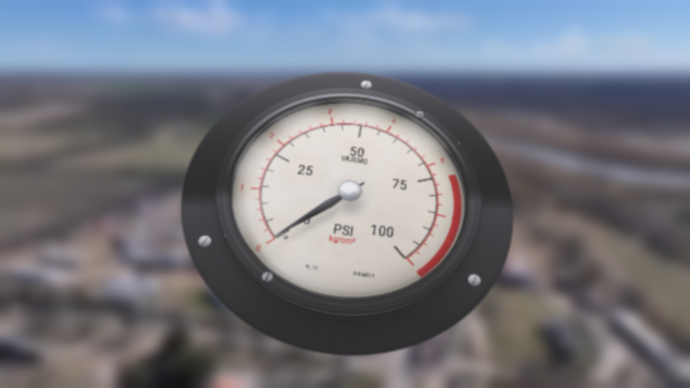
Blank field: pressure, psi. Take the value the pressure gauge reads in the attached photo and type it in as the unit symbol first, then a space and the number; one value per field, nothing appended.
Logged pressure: psi 0
